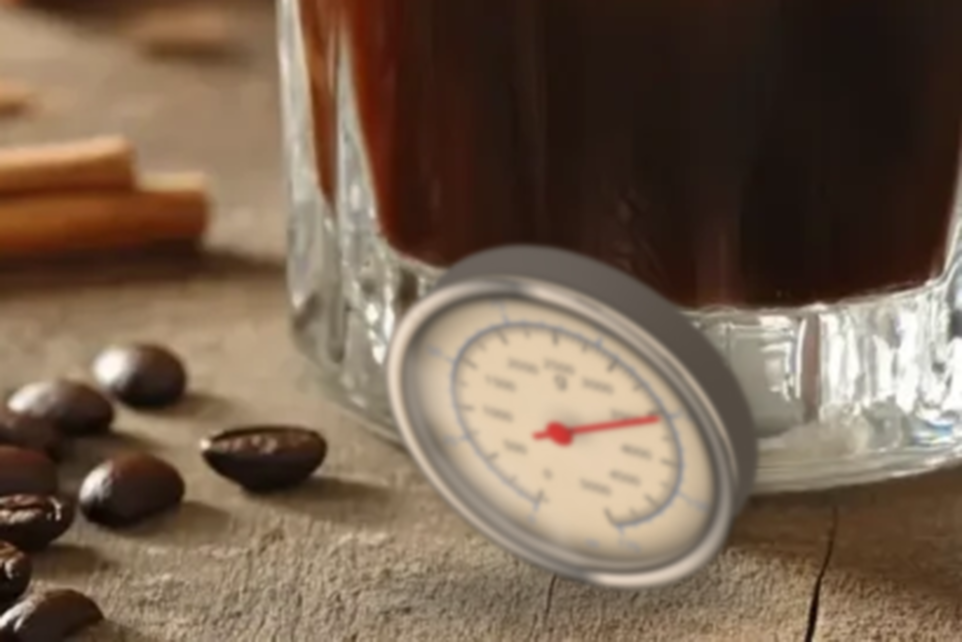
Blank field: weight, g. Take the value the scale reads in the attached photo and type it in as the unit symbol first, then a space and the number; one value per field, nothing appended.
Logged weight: g 3500
